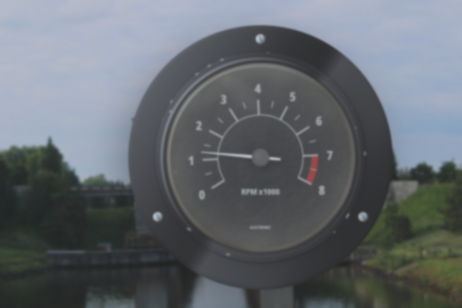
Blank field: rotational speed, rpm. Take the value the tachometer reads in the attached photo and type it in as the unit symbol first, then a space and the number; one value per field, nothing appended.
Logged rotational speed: rpm 1250
